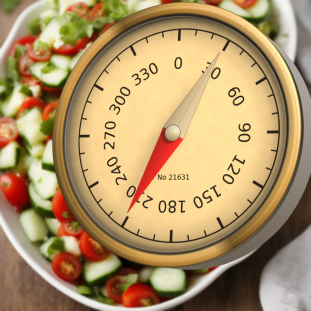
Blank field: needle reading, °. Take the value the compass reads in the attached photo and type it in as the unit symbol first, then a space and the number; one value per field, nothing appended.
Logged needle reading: ° 210
